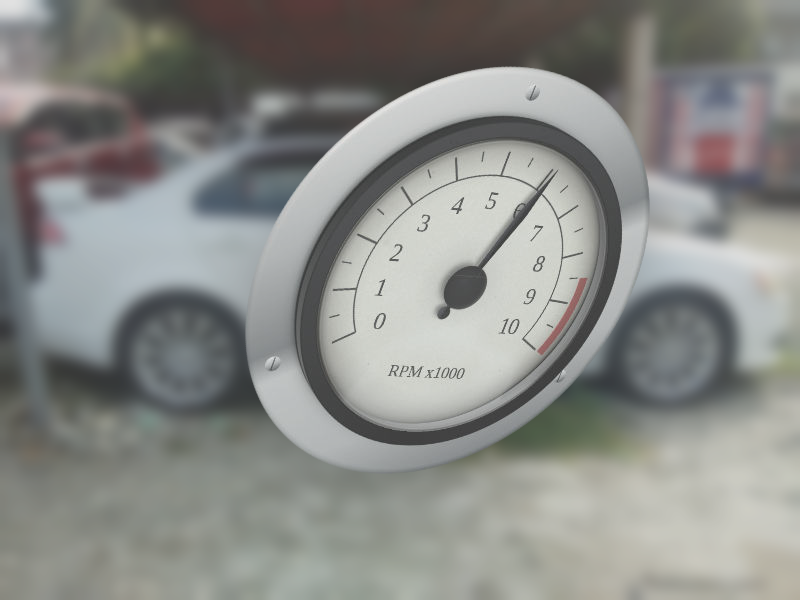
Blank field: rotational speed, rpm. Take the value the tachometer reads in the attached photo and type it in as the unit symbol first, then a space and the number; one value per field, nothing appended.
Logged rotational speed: rpm 6000
